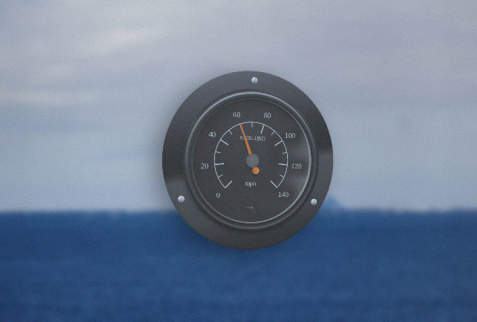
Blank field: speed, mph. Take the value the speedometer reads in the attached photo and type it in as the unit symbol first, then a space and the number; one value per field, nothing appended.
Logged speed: mph 60
